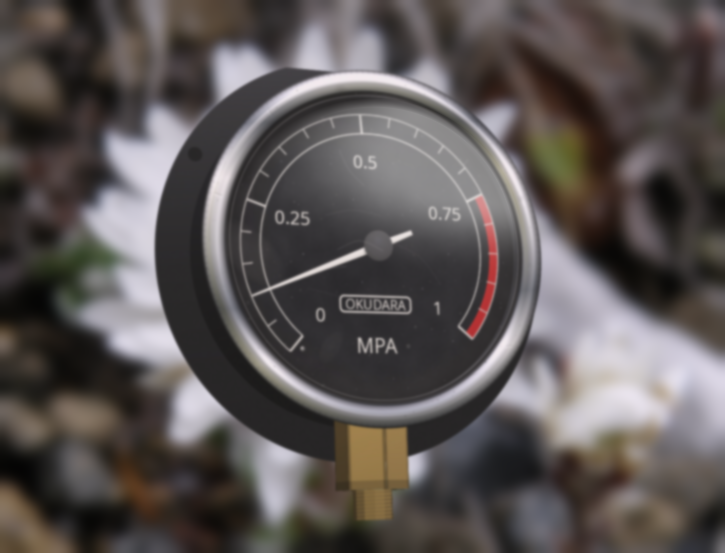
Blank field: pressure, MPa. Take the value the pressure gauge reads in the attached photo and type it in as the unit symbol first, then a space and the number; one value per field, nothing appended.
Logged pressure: MPa 0.1
